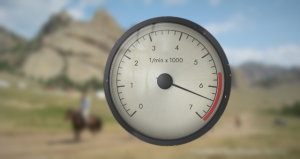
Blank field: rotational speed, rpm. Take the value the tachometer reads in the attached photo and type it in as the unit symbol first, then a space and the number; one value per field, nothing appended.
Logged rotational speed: rpm 6400
